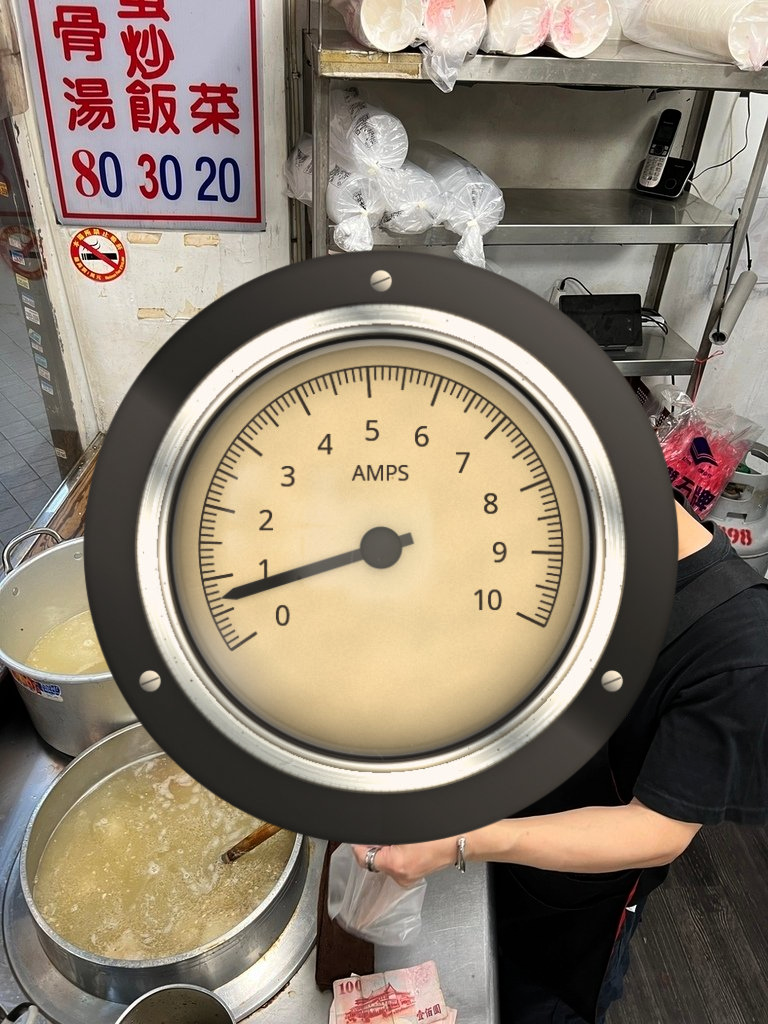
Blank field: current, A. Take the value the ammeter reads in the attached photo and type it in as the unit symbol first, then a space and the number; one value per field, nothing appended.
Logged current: A 0.7
